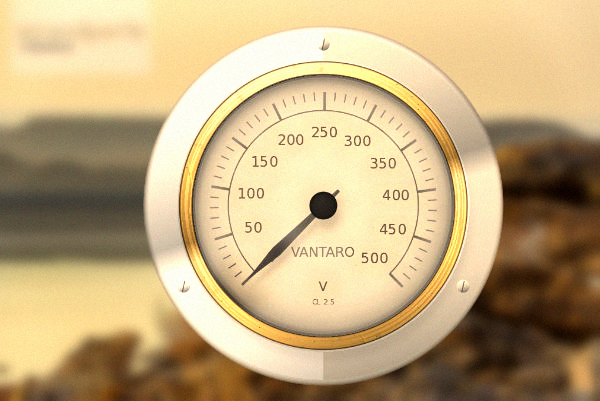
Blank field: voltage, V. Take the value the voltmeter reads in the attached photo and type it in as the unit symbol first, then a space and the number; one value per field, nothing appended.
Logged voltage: V 0
